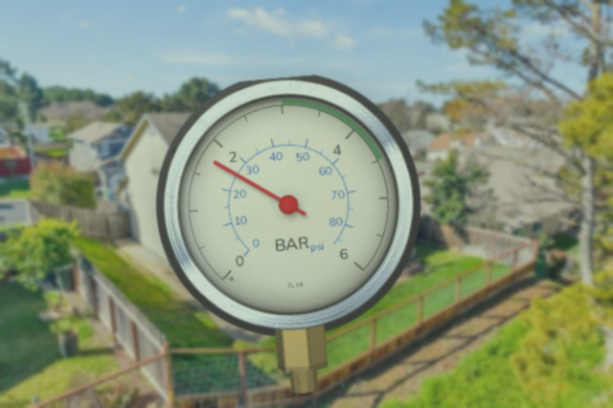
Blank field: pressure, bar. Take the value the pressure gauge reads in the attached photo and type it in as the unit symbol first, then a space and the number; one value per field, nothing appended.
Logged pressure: bar 1.75
